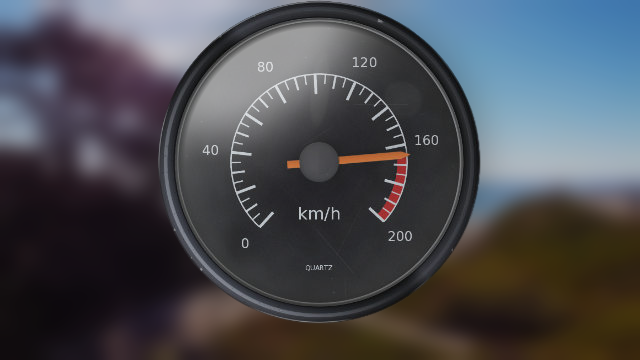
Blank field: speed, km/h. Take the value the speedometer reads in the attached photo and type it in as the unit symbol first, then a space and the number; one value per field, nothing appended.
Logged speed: km/h 165
